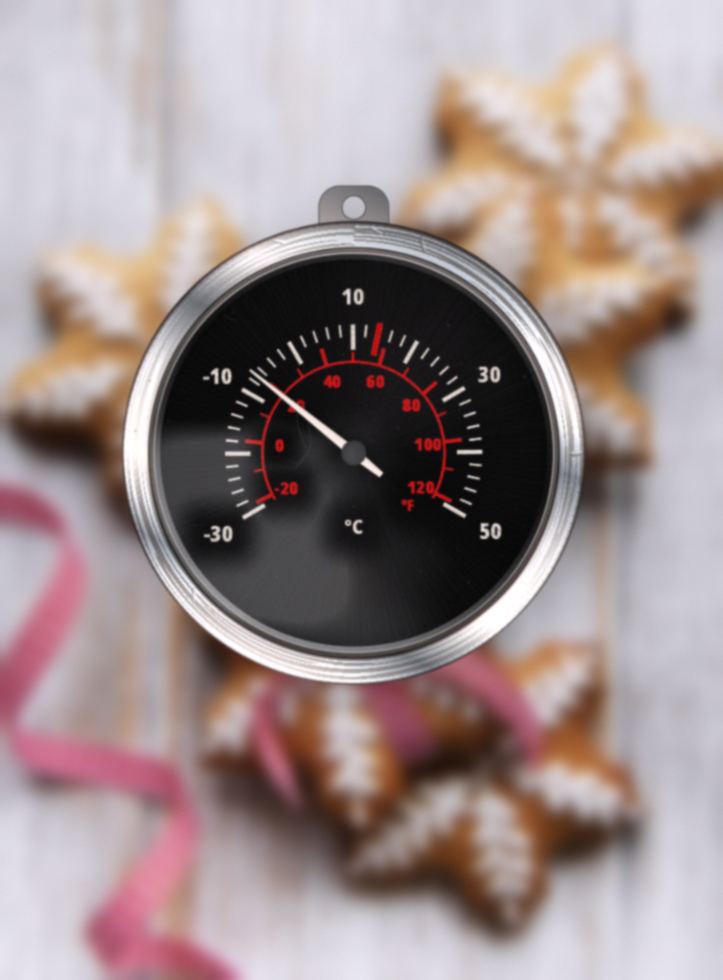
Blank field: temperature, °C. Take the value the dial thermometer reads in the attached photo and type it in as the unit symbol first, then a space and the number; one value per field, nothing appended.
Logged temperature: °C -7
